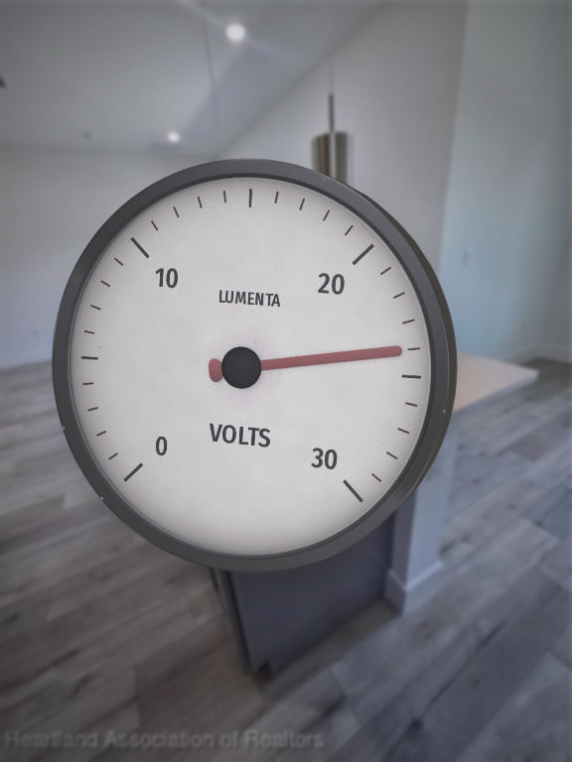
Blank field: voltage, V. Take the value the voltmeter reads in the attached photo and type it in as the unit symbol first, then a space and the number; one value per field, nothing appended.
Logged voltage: V 24
